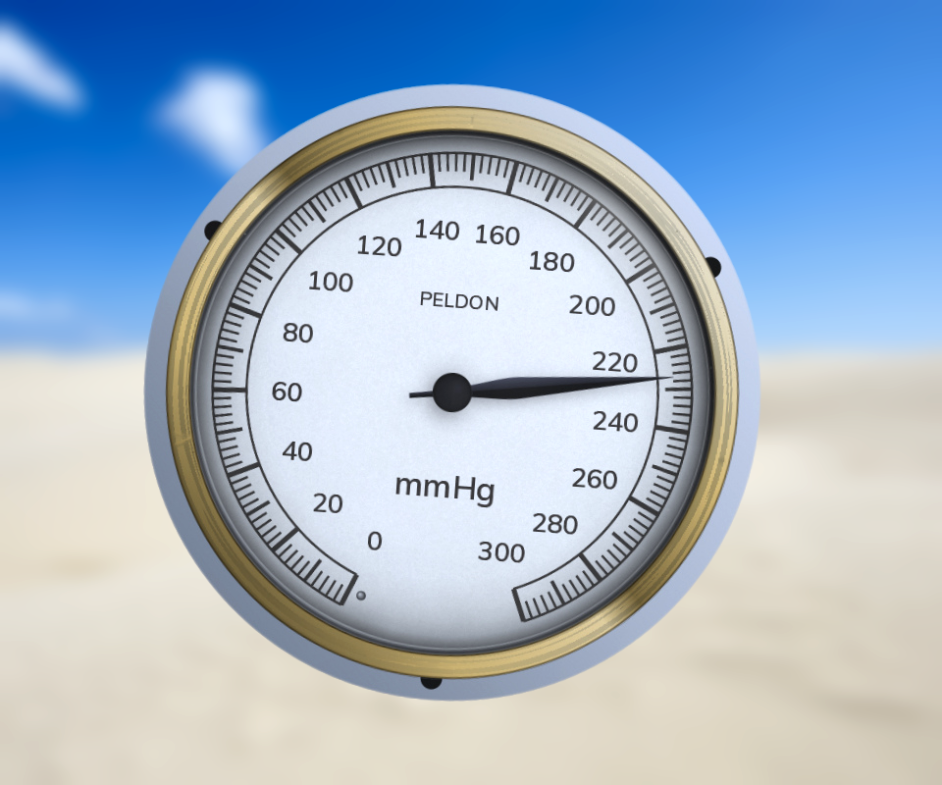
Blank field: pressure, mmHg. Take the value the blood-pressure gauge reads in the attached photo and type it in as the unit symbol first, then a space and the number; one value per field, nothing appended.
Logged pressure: mmHg 227
